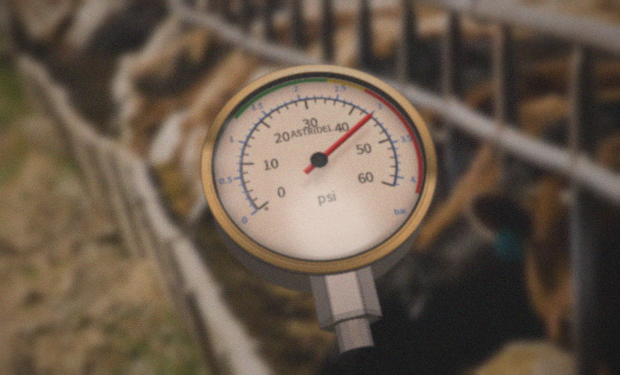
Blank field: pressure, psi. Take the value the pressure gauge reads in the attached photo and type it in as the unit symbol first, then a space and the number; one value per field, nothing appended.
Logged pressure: psi 44
